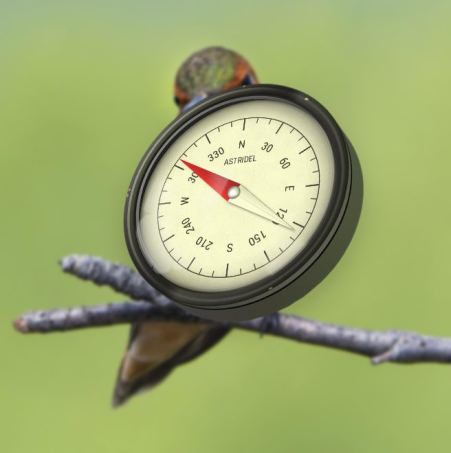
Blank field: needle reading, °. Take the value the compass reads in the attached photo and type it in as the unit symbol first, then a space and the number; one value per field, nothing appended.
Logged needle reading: ° 305
